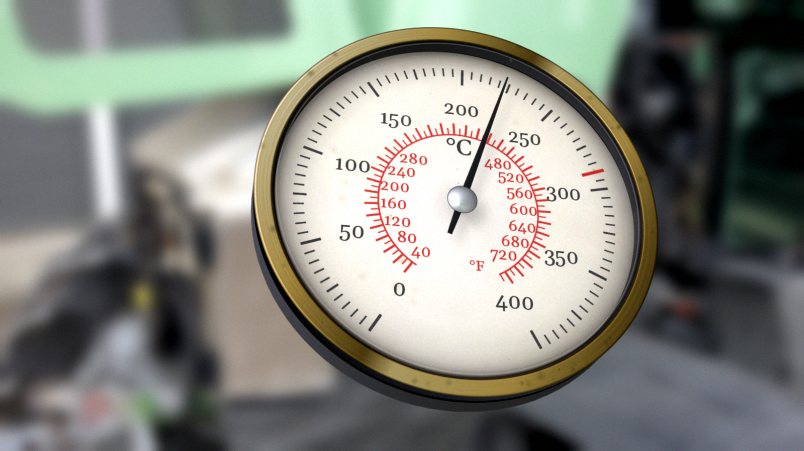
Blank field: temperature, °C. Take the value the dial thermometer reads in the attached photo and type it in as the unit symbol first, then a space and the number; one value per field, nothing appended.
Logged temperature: °C 222.5
